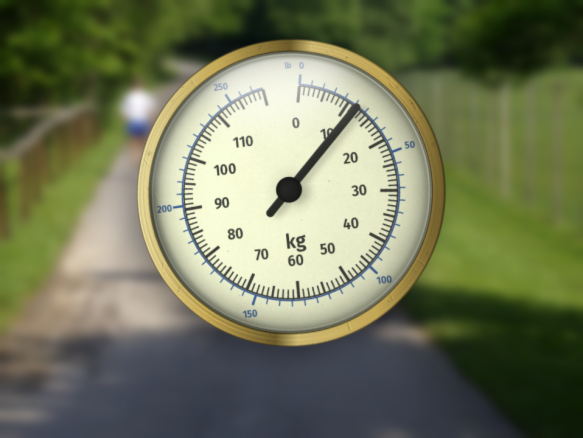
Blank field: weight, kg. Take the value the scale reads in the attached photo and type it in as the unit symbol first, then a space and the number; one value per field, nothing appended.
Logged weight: kg 12
